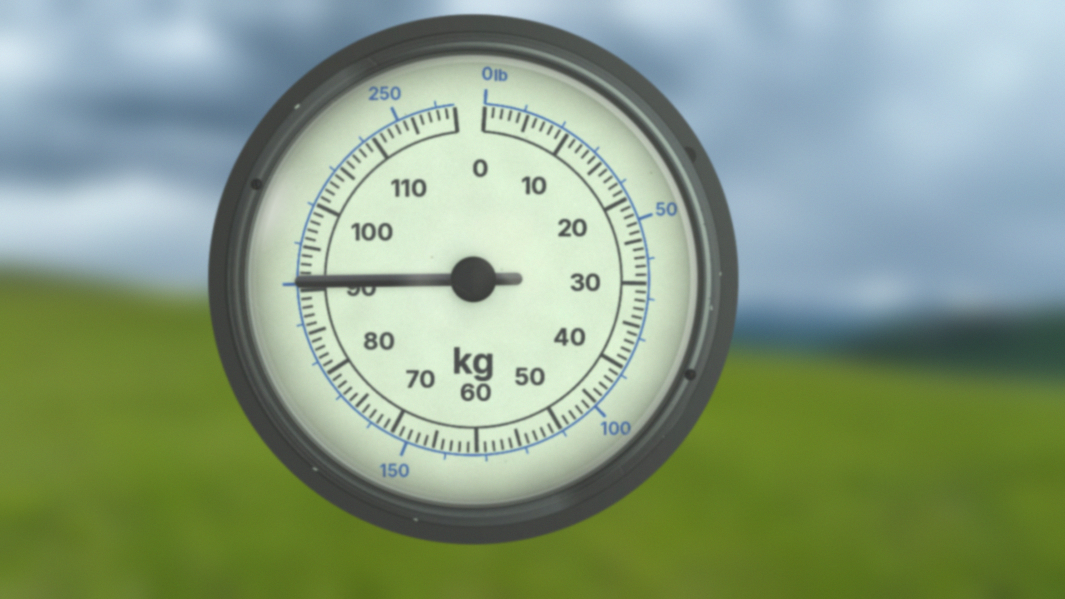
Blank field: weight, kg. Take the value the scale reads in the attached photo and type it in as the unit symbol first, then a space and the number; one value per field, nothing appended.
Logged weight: kg 91
